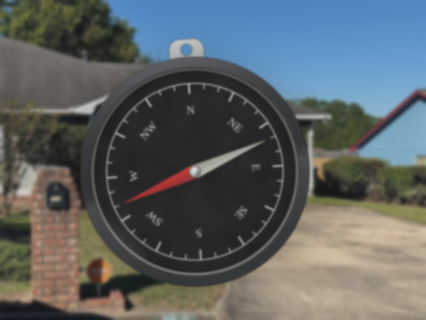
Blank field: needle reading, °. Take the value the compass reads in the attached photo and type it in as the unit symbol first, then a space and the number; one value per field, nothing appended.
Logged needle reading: ° 250
